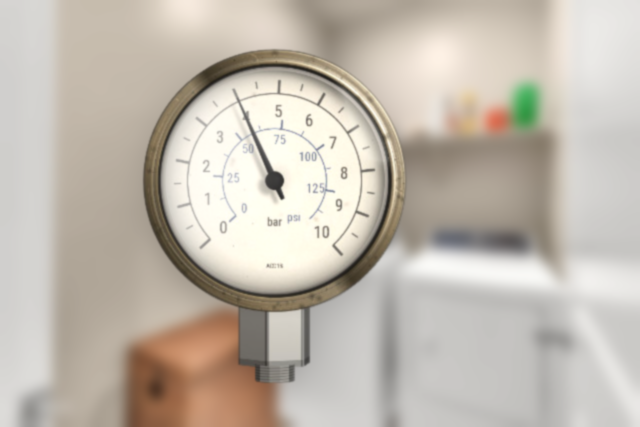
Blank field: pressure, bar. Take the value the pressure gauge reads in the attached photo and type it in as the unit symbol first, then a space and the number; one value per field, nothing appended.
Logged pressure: bar 4
